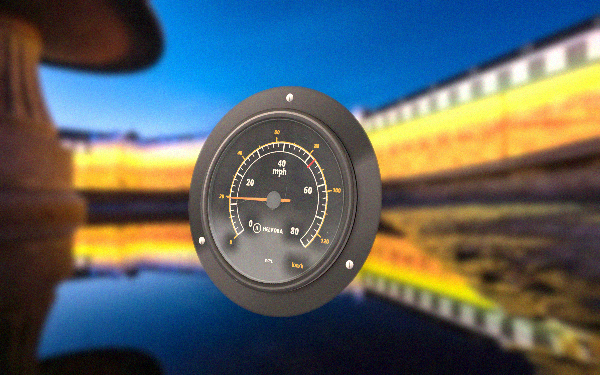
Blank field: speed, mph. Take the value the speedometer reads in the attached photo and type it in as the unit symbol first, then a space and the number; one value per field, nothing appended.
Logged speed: mph 12
